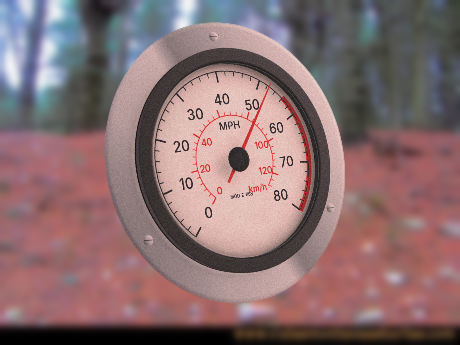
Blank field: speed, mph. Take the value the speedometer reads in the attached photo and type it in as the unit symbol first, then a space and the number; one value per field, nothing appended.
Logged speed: mph 52
